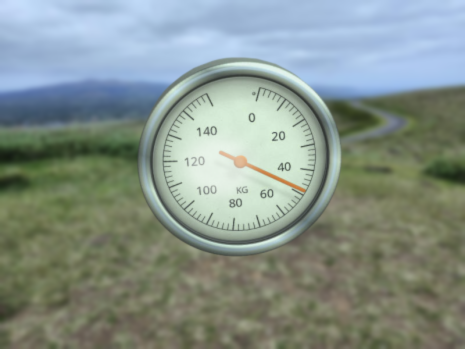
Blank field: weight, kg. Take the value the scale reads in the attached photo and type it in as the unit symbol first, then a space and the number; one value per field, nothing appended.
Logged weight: kg 48
